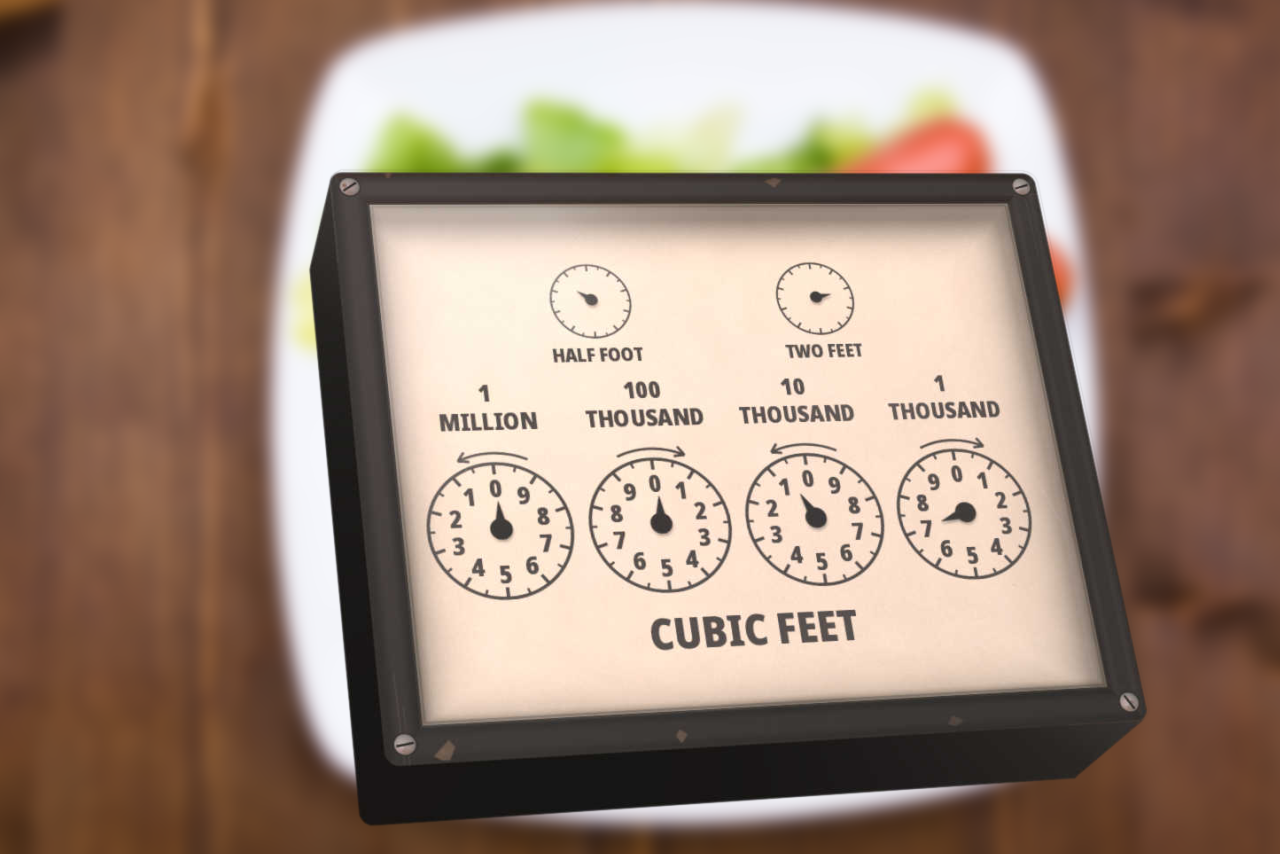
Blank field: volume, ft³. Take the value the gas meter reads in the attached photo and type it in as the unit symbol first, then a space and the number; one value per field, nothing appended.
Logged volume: ft³ 700
